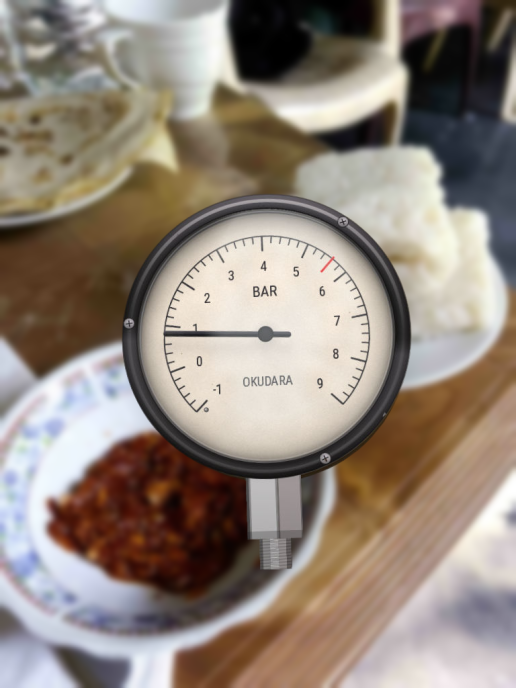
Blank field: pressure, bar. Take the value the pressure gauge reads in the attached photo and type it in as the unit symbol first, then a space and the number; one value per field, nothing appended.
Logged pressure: bar 0.8
